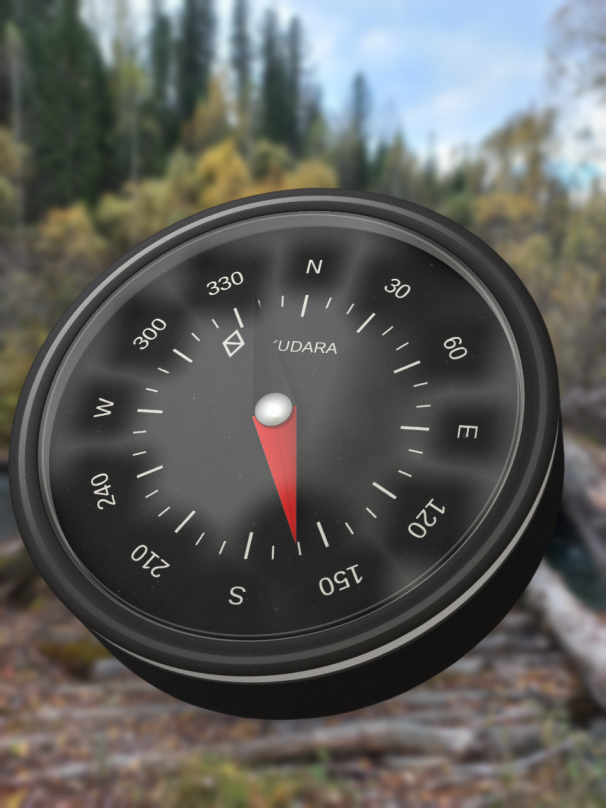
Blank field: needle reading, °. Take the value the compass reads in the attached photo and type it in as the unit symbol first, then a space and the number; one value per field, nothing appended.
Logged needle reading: ° 160
